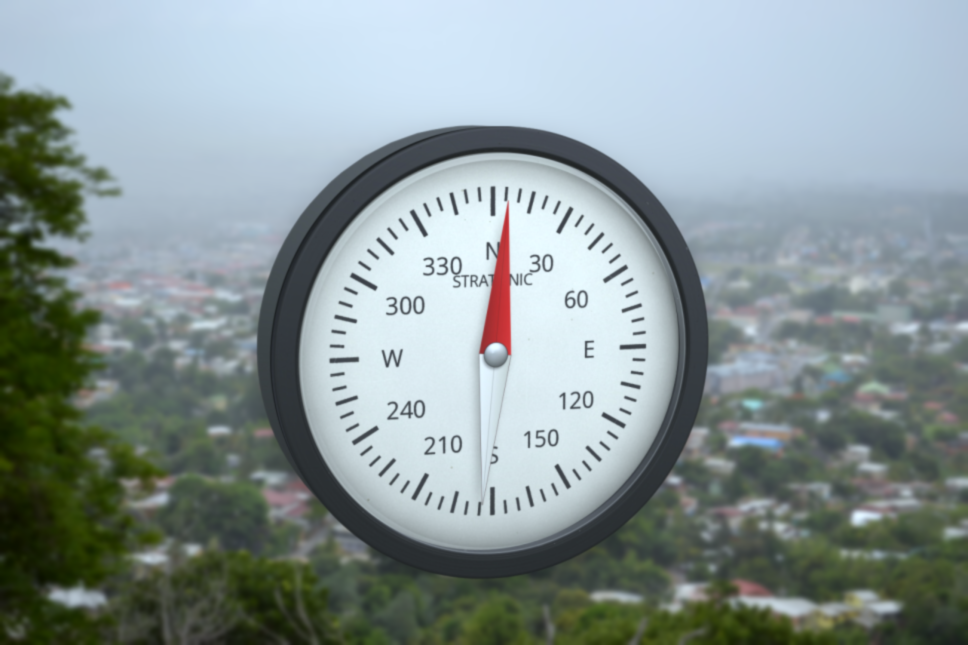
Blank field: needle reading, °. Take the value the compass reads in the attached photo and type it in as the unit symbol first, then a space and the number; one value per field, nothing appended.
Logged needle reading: ° 5
